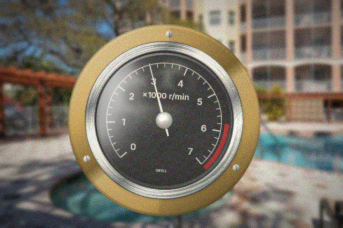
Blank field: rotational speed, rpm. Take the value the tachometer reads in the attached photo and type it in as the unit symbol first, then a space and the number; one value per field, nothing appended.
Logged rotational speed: rpm 3000
